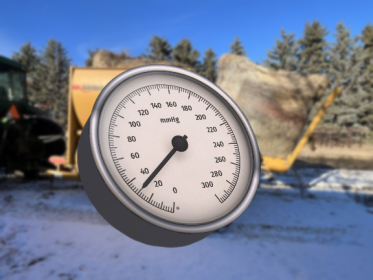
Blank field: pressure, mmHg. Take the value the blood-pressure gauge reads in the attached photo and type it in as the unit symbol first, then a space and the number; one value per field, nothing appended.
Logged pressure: mmHg 30
